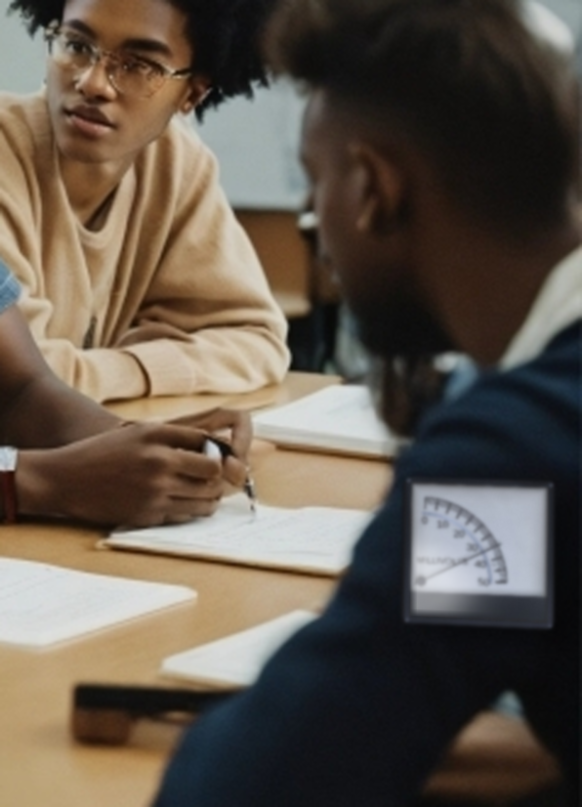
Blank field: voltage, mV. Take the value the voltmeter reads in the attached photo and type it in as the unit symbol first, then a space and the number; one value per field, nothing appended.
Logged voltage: mV 35
